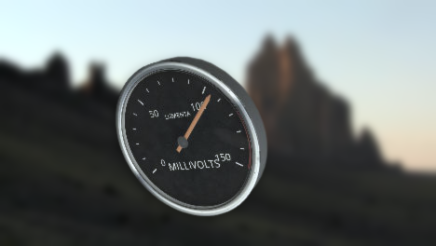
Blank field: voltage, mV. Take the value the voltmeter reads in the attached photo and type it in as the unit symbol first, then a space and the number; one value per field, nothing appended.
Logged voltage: mV 105
